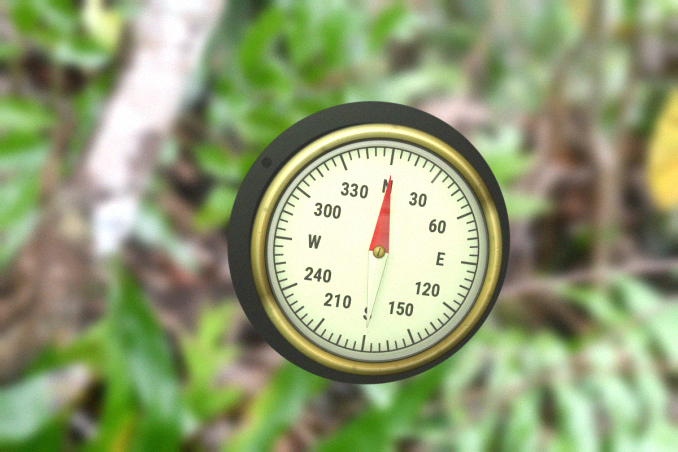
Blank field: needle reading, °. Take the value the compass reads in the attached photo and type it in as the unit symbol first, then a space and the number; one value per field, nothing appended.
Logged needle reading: ° 0
